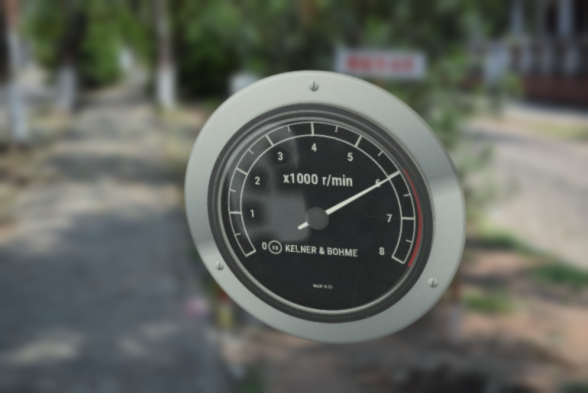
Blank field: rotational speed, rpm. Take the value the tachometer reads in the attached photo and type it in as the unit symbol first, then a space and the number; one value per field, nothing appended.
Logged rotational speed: rpm 6000
